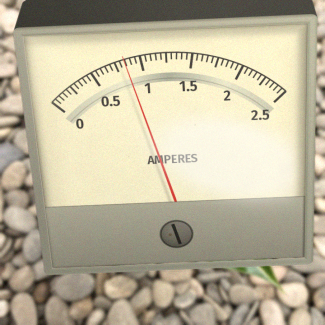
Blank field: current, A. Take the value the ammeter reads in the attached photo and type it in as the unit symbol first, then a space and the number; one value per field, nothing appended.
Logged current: A 0.85
